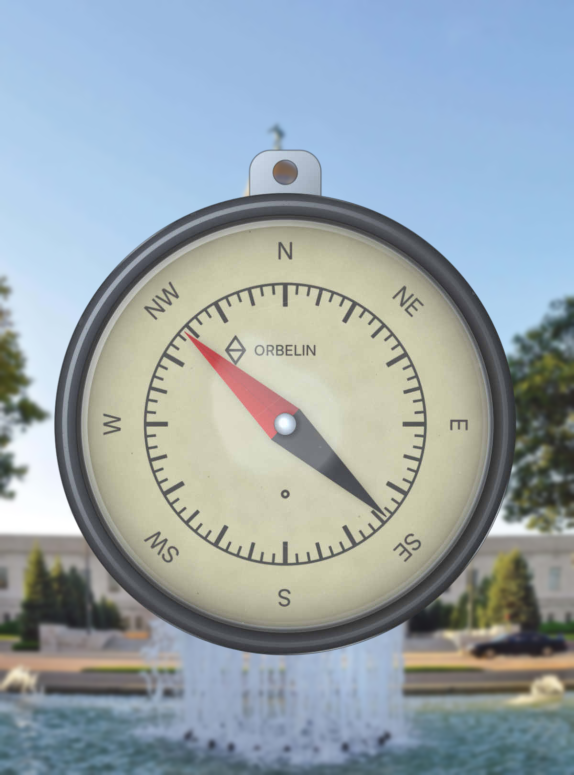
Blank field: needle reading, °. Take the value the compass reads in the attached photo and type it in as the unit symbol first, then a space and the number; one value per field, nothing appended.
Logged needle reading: ° 312.5
